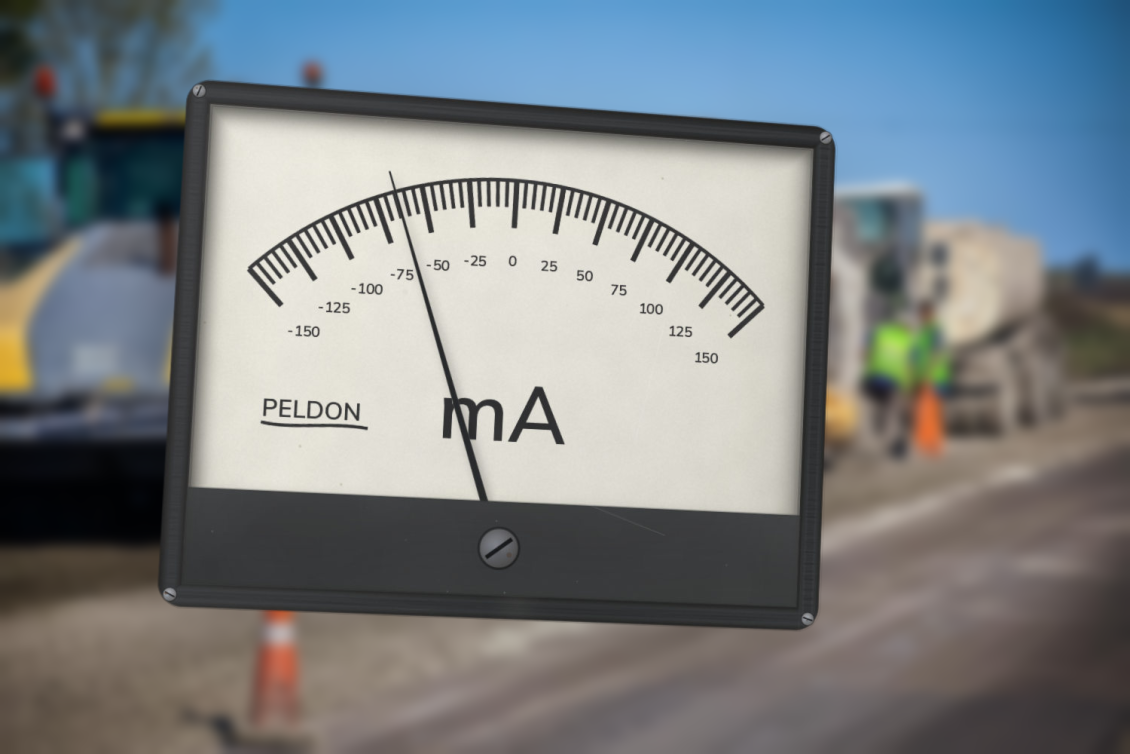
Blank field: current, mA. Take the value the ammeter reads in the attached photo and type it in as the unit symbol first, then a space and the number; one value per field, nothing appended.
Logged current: mA -65
